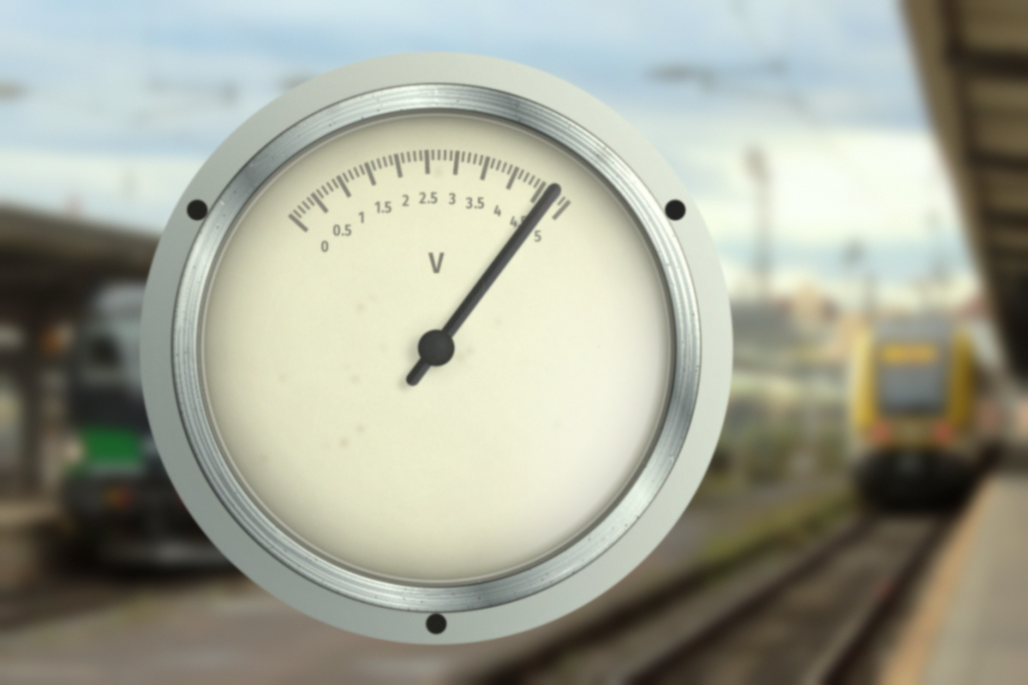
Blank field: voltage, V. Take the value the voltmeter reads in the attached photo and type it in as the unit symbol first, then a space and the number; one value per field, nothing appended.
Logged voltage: V 4.7
